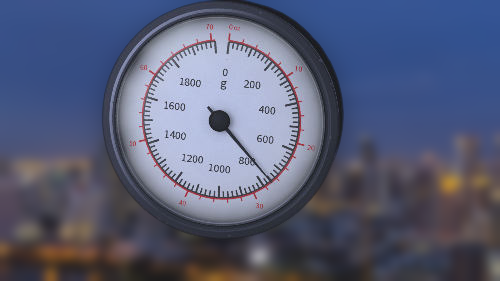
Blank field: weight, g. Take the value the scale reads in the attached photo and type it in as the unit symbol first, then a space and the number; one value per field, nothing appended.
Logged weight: g 760
